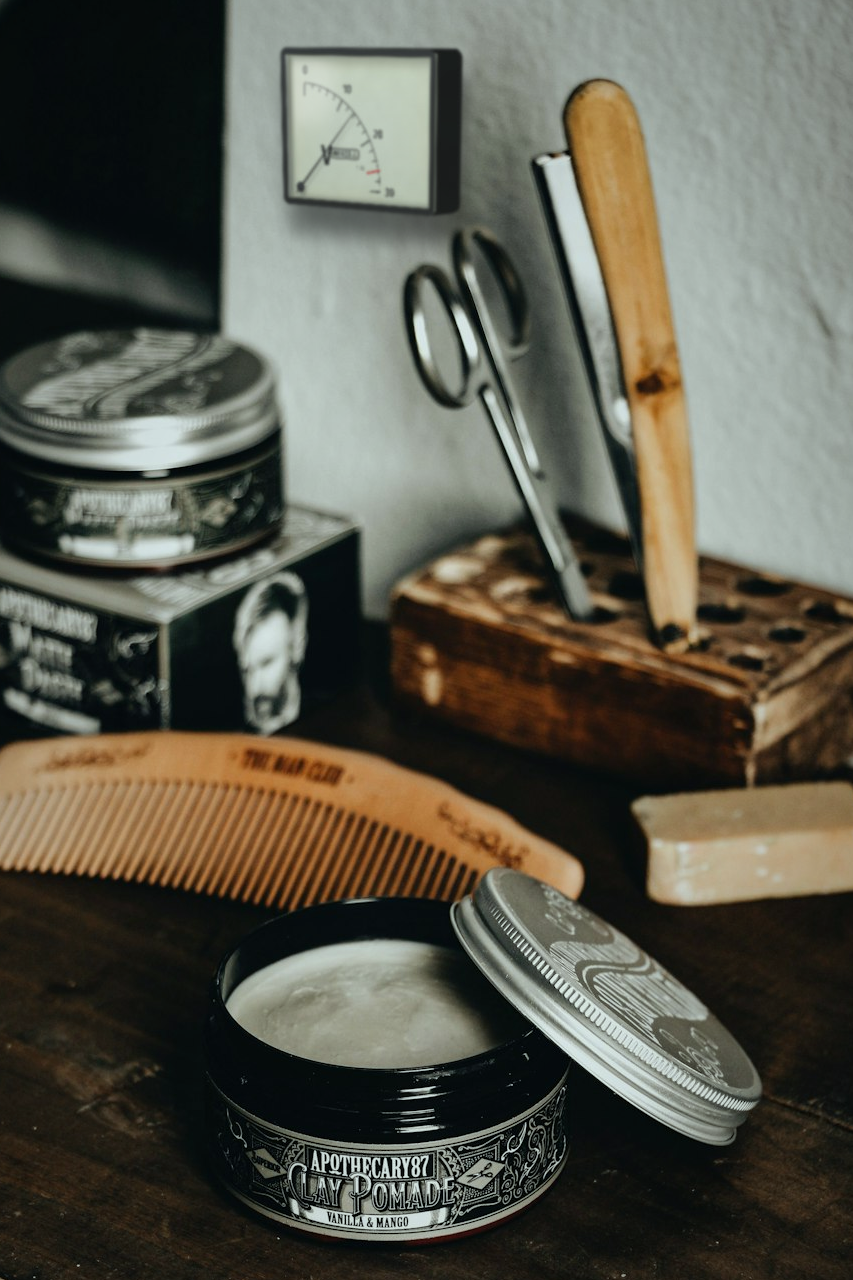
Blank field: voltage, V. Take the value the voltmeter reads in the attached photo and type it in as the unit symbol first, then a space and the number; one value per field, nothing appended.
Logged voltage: V 14
